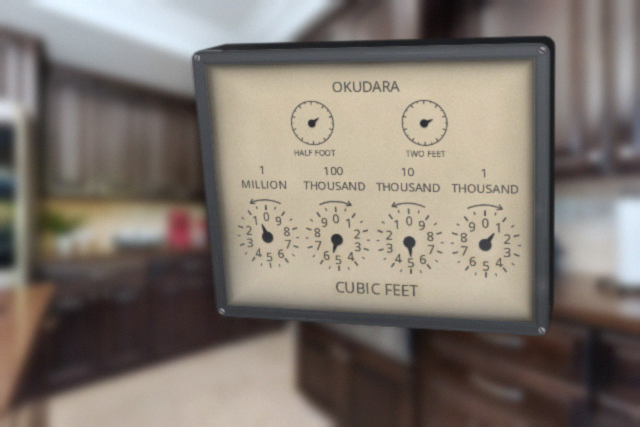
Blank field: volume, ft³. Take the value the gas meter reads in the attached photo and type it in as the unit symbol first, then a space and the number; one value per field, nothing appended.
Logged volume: ft³ 55100
